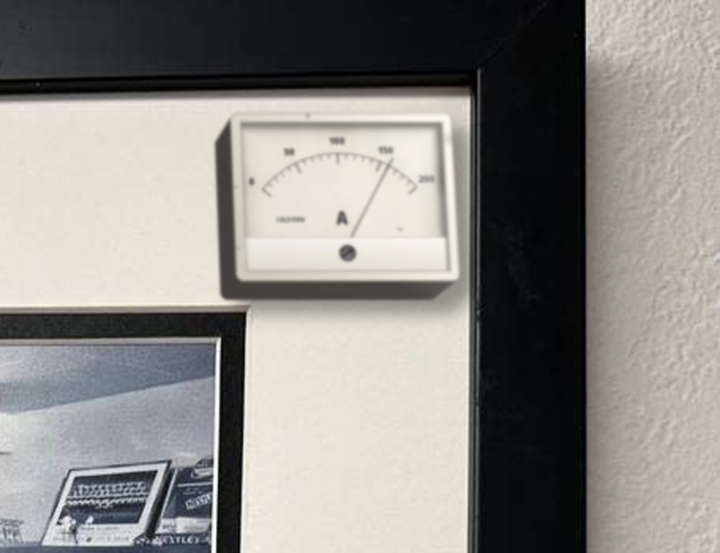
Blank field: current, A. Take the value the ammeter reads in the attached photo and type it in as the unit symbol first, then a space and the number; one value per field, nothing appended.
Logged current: A 160
